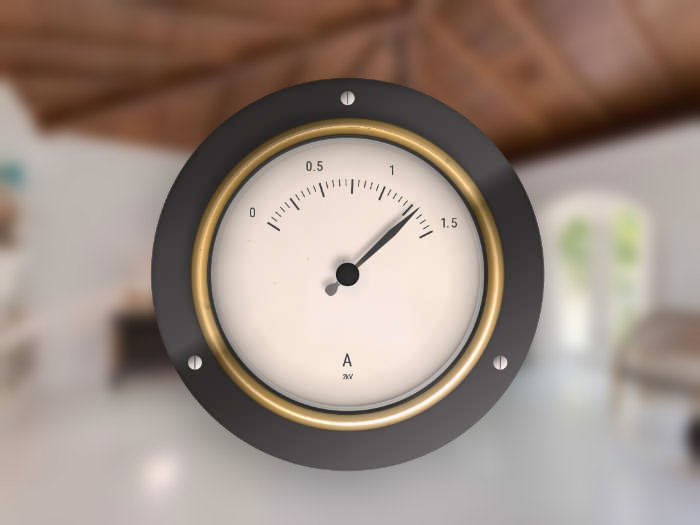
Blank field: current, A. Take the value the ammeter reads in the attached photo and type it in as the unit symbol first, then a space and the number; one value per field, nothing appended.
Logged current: A 1.3
